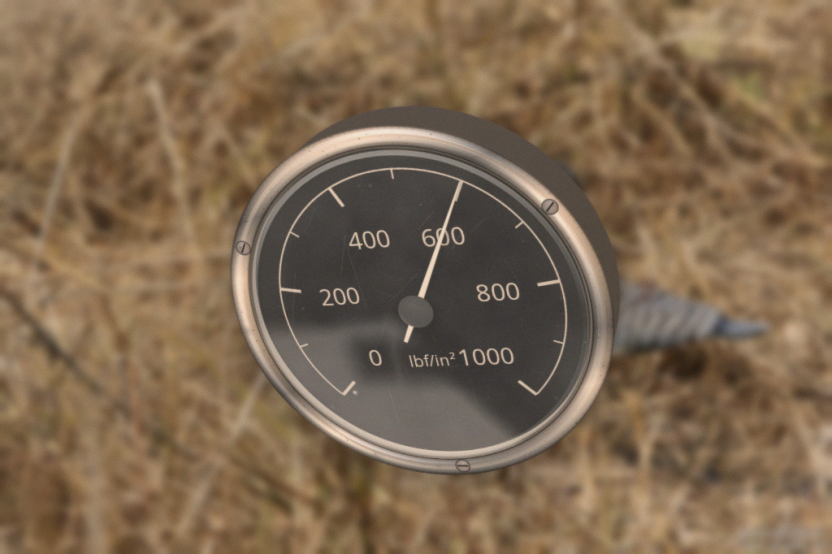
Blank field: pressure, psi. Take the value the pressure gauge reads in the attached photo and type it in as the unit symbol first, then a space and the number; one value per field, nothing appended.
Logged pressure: psi 600
